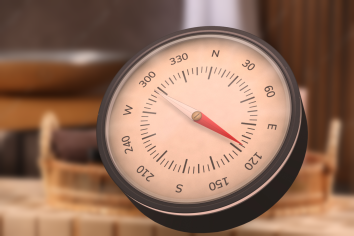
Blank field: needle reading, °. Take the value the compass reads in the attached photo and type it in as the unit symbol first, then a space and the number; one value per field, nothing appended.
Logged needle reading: ° 115
